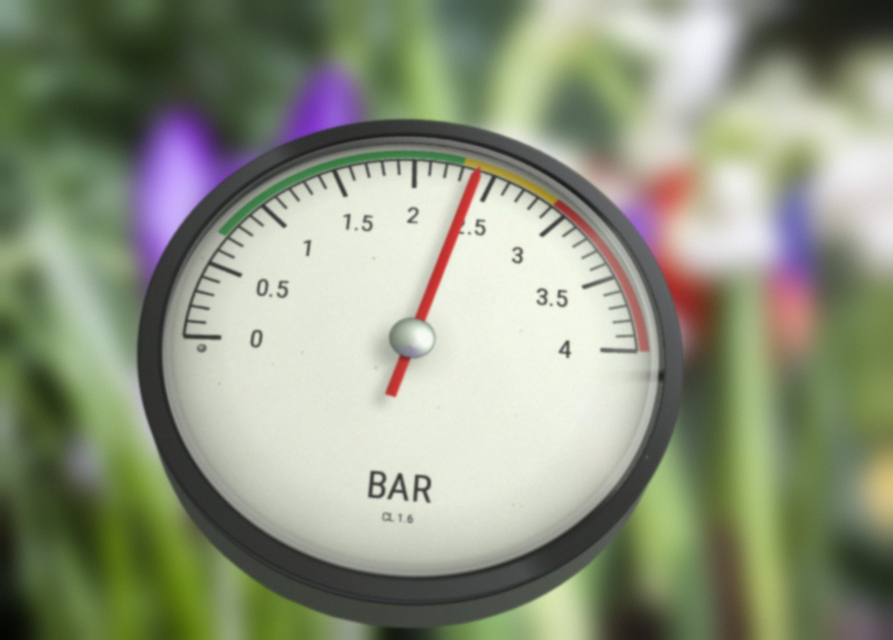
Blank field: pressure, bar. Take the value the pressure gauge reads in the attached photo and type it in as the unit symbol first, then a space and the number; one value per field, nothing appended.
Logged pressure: bar 2.4
